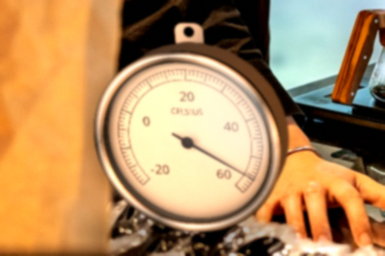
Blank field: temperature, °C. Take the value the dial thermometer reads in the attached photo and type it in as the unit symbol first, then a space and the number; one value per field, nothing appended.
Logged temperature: °C 55
